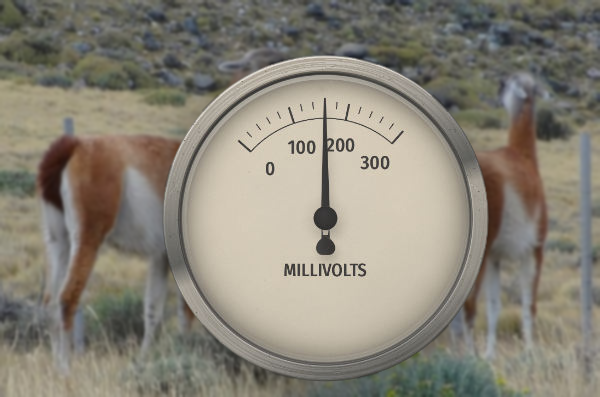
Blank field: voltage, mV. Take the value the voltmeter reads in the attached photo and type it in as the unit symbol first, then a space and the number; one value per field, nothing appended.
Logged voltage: mV 160
